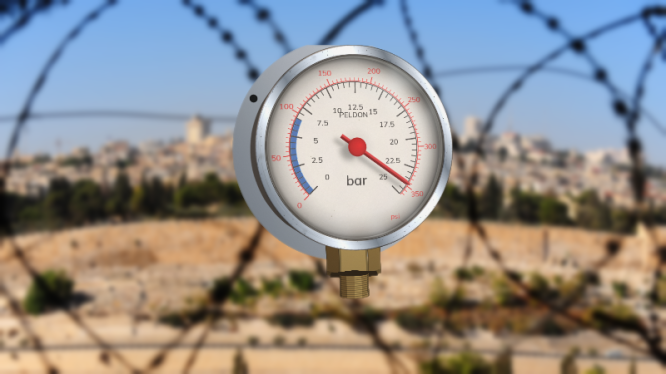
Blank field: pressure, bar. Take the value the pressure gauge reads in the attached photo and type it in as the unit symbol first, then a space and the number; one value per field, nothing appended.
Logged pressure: bar 24
